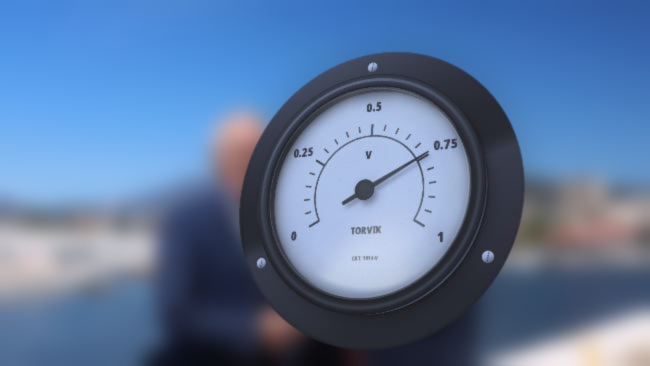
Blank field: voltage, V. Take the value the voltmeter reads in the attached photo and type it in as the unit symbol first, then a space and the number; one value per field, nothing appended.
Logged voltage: V 0.75
